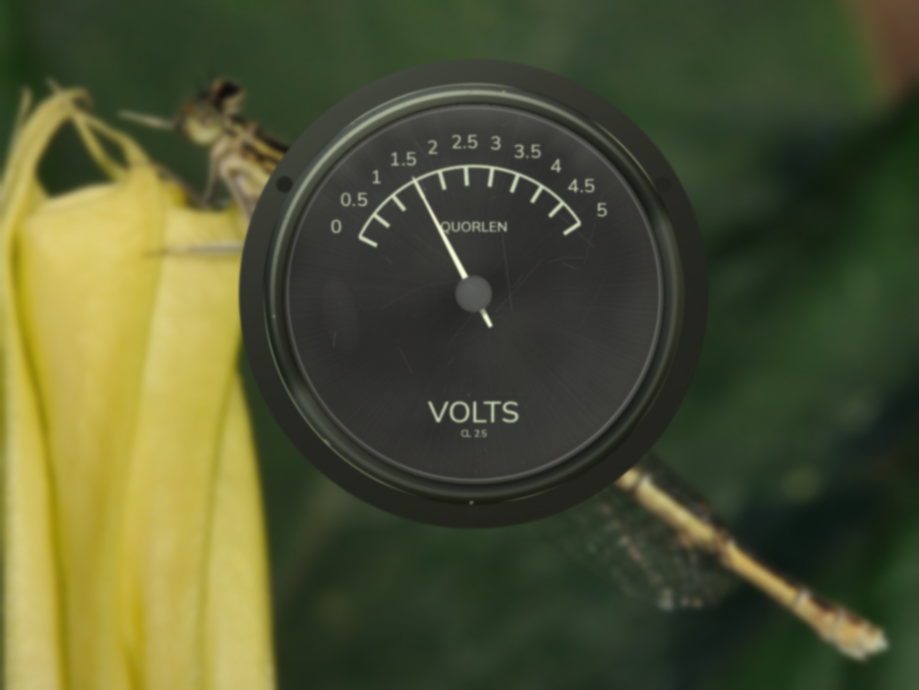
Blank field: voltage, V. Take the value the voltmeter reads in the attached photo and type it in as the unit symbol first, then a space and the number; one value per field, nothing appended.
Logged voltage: V 1.5
